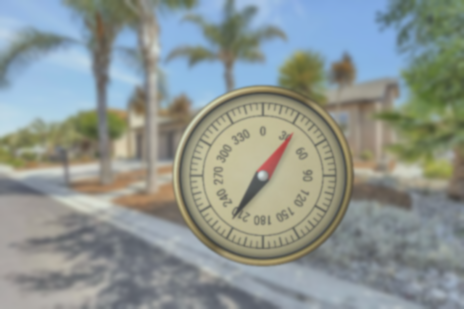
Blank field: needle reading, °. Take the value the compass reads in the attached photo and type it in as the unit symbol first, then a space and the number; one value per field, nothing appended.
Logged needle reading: ° 35
